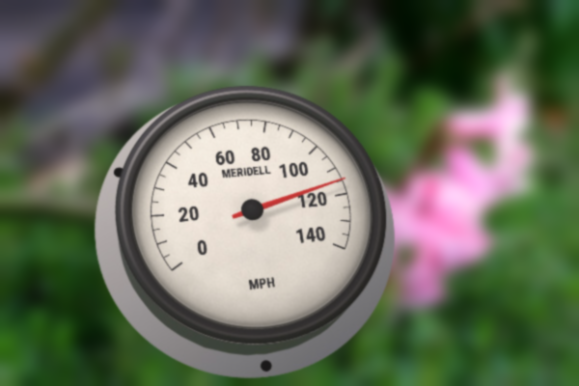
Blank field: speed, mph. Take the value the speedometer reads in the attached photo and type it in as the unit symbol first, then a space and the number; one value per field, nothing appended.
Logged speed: mph 115
